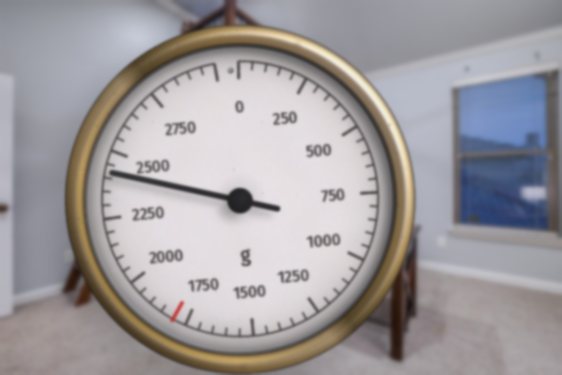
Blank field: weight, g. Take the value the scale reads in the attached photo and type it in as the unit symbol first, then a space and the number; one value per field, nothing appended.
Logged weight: g 2425
